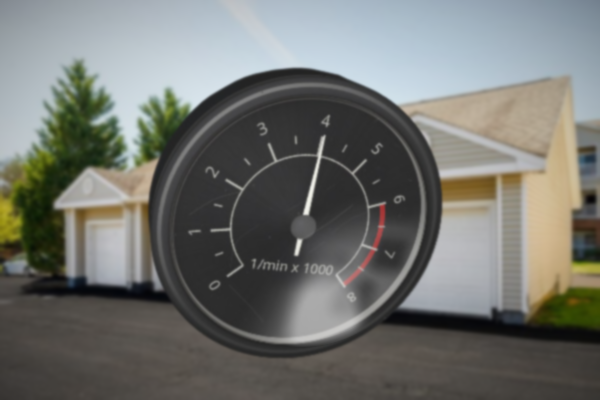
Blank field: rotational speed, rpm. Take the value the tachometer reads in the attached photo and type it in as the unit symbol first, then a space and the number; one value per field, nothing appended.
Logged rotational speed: rpm 4000
